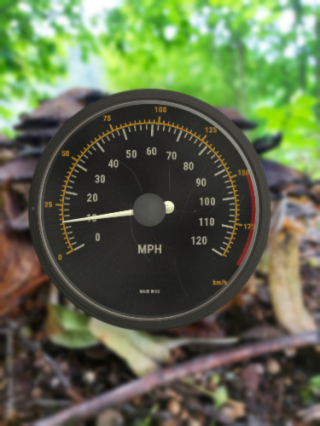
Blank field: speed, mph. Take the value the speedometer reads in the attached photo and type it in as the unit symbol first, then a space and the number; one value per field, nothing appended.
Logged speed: mph 10
